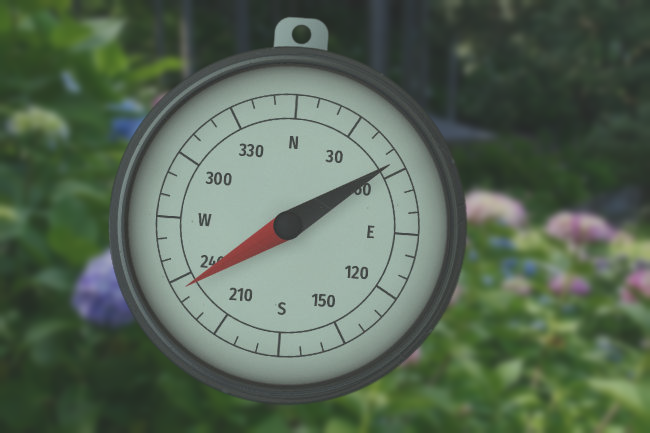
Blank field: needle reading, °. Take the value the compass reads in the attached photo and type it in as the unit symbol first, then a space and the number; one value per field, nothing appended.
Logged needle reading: ° 235
